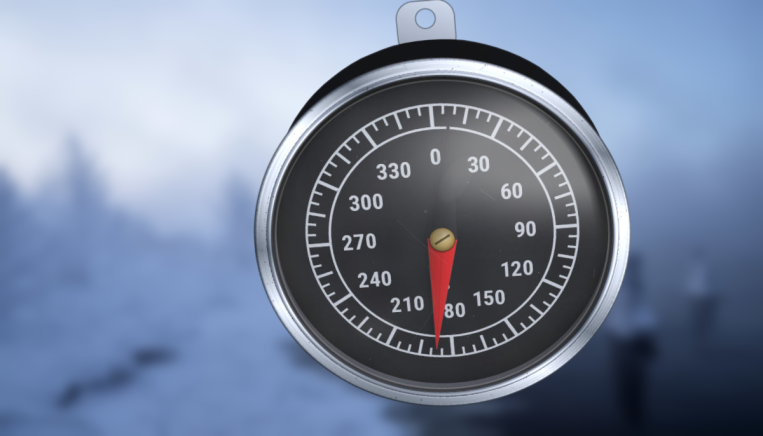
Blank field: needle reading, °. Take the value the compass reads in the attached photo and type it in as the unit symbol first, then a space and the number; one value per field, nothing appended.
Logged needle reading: ° 187.5
